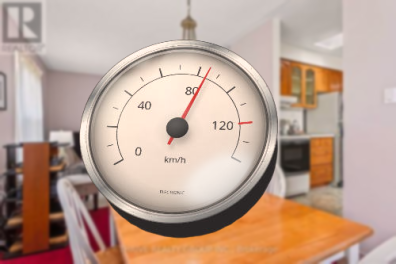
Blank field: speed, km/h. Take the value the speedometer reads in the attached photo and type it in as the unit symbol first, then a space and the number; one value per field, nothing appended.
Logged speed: km/h 85
